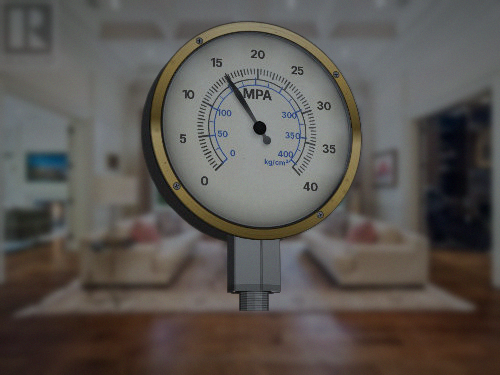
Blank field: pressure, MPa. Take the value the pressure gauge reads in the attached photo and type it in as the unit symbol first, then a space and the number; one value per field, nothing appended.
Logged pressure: MPa 15
